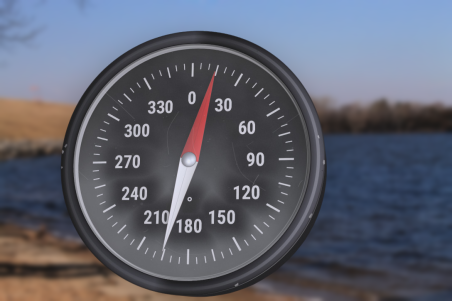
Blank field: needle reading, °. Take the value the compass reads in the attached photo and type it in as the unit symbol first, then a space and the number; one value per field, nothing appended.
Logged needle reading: ° 15
